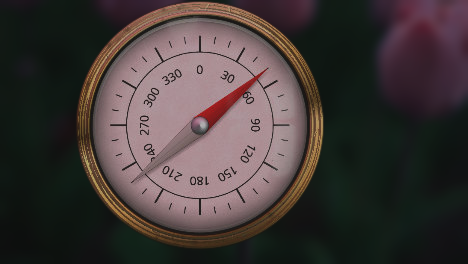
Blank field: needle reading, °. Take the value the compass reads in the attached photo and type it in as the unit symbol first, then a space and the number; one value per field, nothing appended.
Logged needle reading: ° 50
